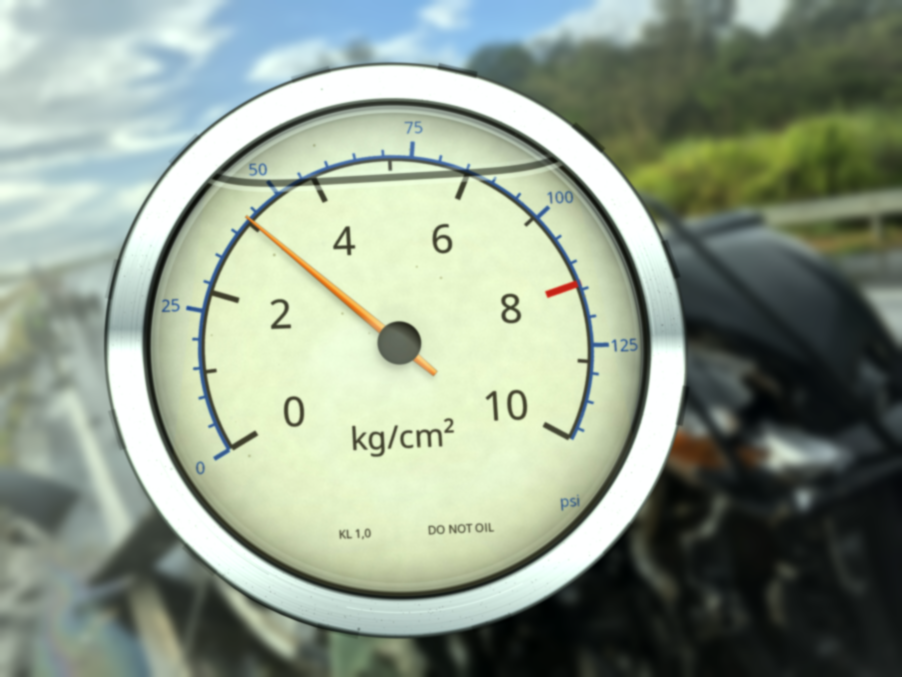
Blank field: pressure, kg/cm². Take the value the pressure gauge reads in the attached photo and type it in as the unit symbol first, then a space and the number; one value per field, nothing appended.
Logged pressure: kg/cm² 3
